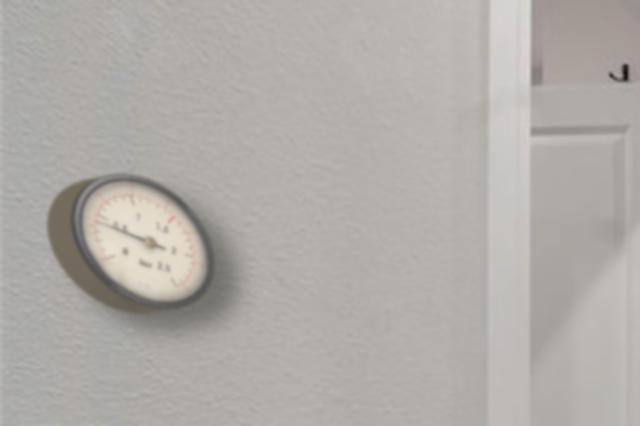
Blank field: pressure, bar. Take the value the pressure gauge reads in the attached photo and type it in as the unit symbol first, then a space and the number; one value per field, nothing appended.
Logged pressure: bar 0.4
